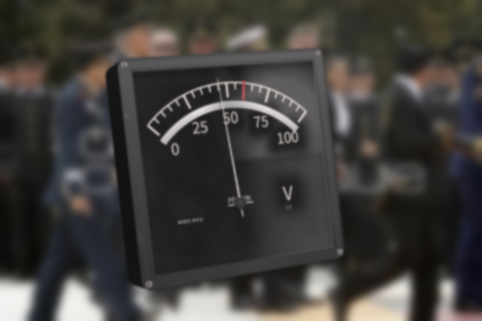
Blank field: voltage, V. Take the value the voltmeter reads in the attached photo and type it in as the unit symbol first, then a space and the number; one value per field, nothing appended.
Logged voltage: V 45
